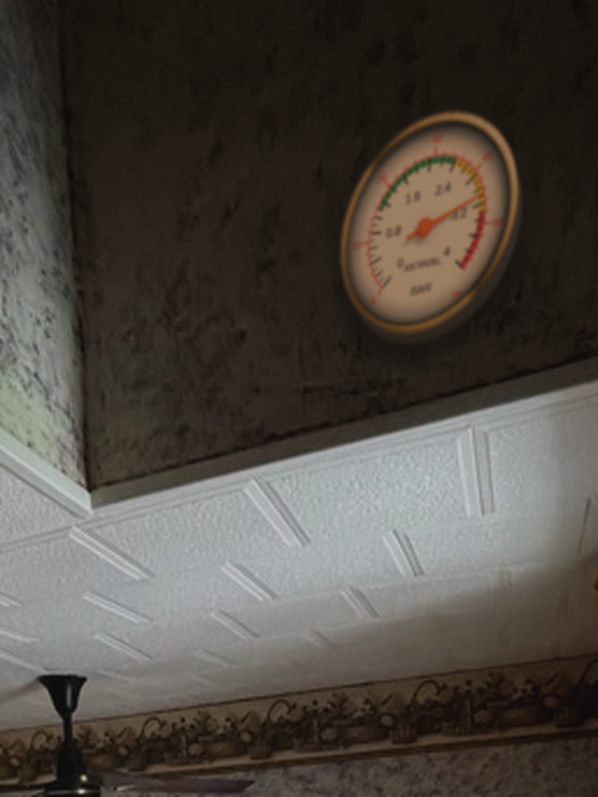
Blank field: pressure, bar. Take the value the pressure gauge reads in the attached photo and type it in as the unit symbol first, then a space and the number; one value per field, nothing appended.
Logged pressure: bar 3.1
